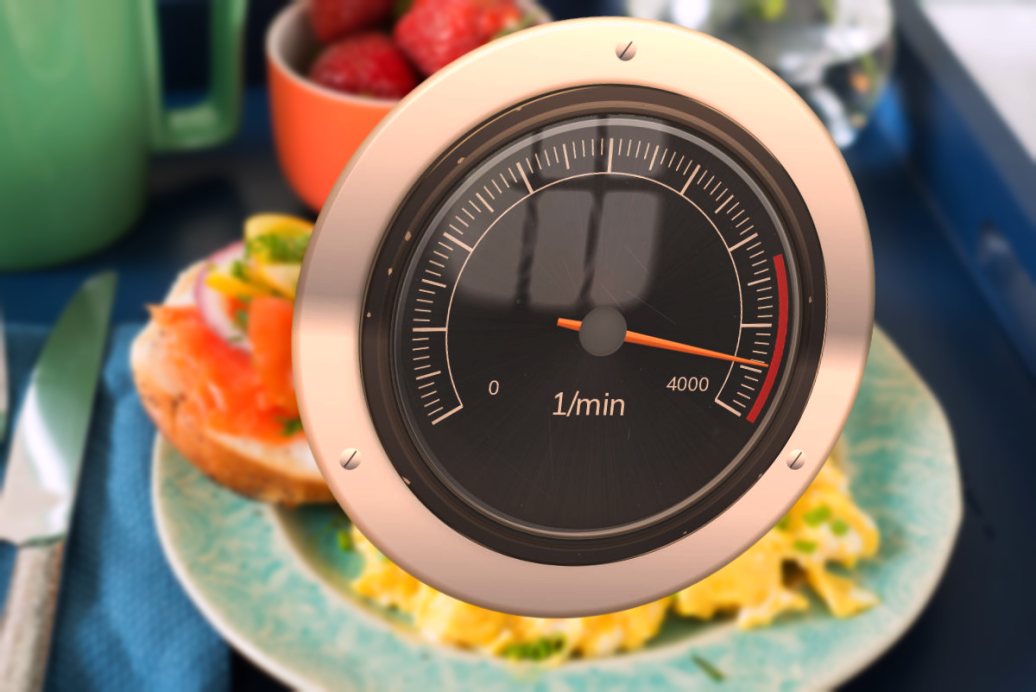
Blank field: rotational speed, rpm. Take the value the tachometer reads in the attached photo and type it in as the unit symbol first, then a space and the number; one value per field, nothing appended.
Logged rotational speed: rpm 3700
